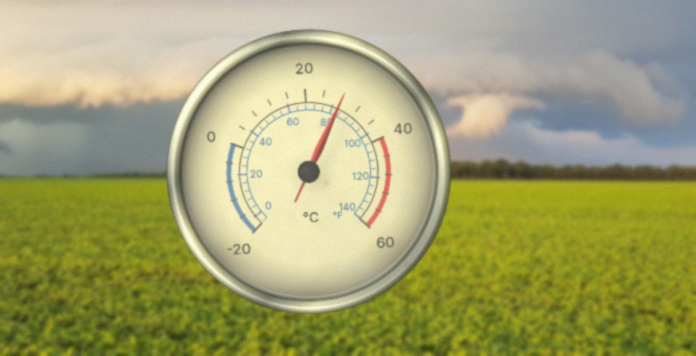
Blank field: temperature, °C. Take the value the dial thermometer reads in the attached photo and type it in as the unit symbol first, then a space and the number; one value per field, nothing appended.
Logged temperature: °C 28
